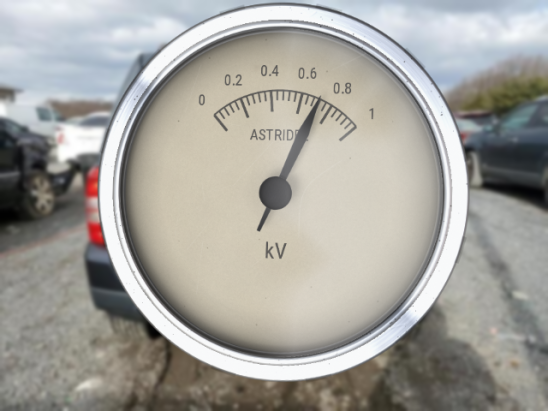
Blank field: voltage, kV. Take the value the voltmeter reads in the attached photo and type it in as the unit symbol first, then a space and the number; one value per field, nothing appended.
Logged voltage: kV 0.72
